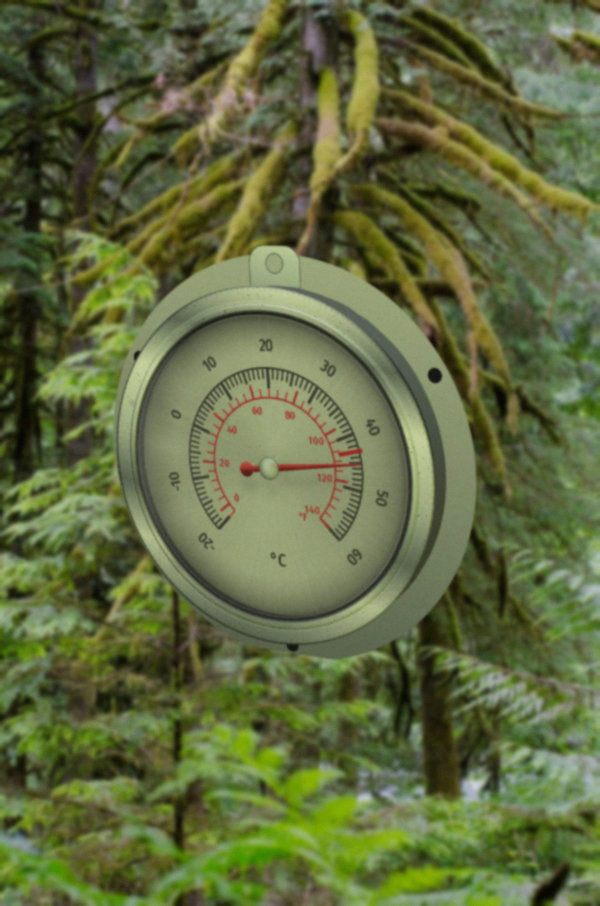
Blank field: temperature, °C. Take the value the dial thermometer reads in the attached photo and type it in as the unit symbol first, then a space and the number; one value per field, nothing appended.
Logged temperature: °C 45
